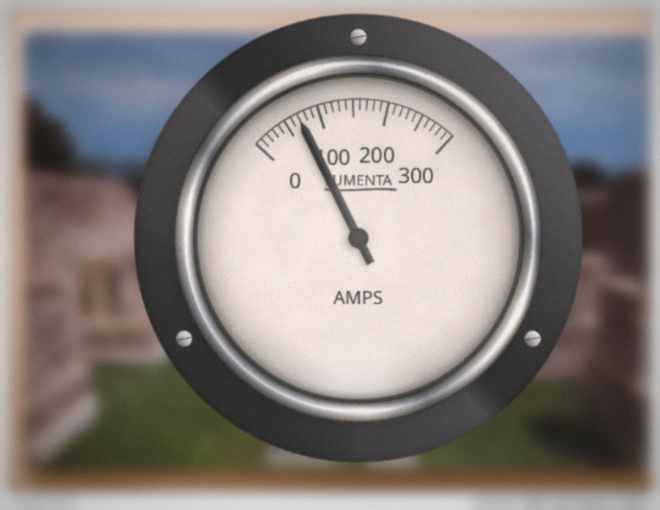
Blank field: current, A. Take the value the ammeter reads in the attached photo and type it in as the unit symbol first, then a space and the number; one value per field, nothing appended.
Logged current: A 70
